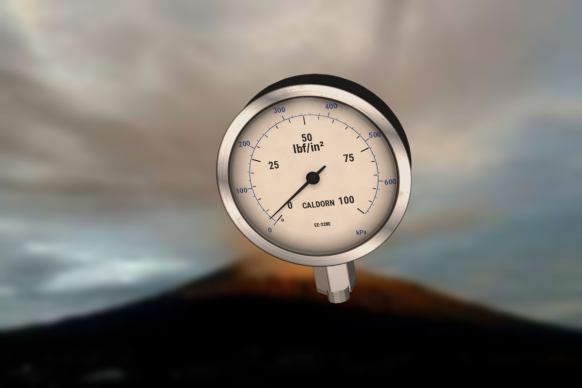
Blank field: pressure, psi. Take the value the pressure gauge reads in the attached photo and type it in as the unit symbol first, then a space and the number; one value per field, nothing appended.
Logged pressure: psi 2.5
